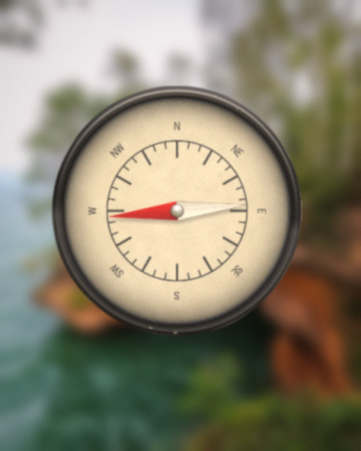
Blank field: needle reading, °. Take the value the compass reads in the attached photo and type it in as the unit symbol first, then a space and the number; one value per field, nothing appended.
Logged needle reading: ° 265
